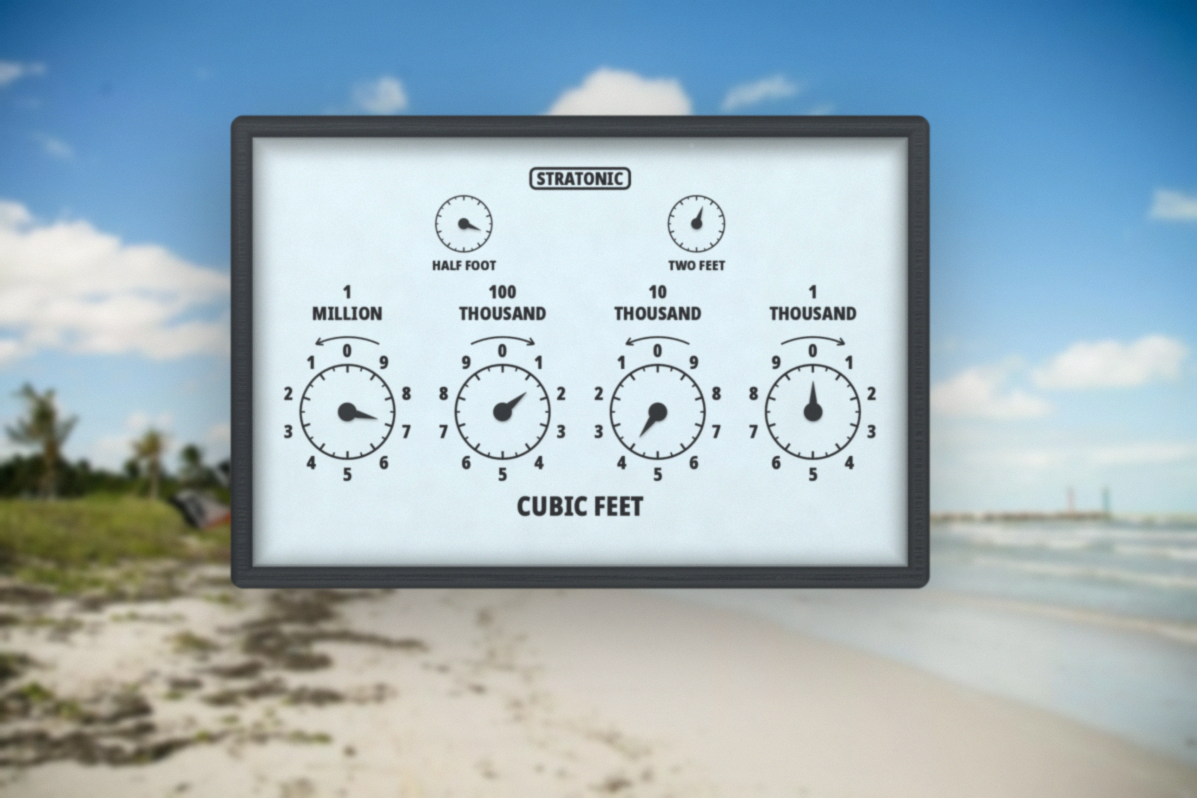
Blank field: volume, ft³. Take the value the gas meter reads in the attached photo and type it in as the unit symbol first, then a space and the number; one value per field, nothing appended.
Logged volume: ft³ 714000
